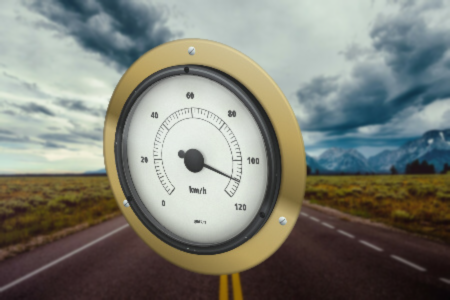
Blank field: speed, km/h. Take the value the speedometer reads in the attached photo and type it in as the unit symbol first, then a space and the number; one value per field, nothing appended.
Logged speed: km/h 110
